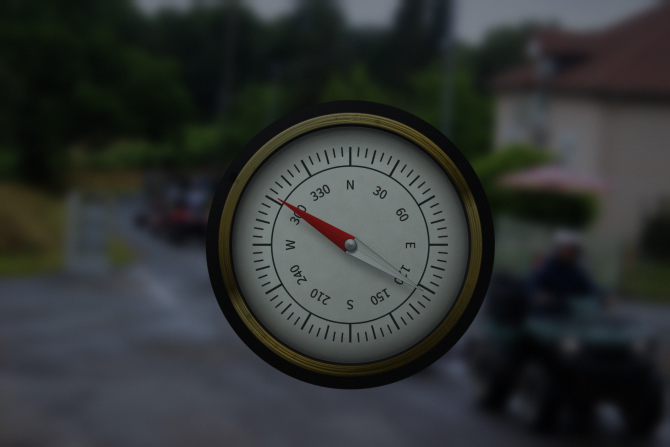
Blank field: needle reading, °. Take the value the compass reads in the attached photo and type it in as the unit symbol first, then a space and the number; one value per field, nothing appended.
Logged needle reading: ° 302.5
